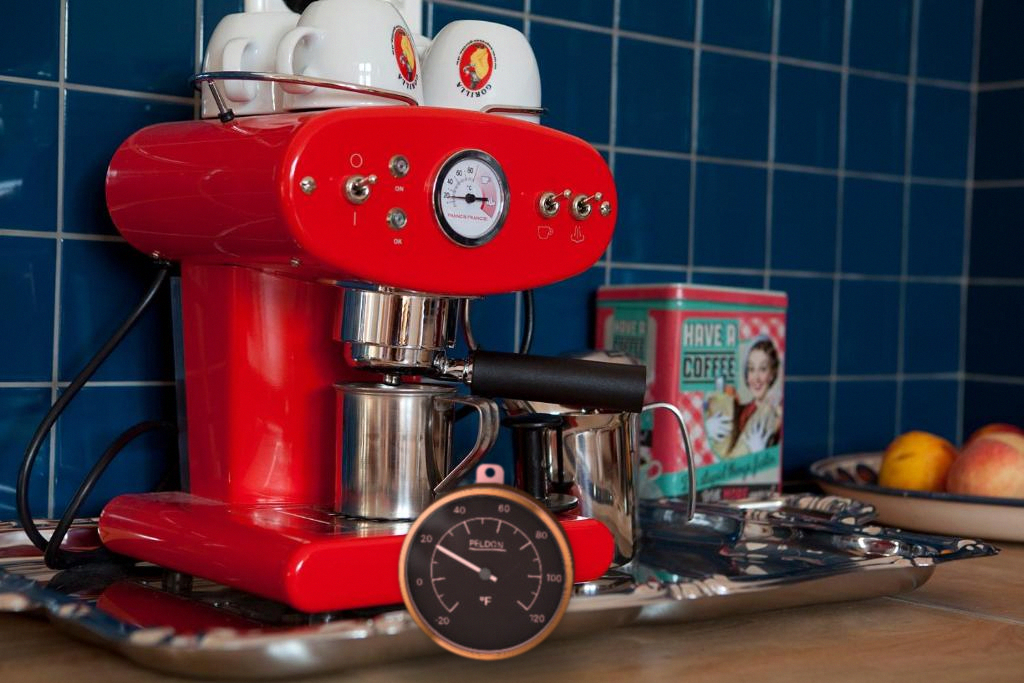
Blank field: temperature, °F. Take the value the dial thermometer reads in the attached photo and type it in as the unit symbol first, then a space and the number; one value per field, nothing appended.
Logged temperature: °F 20
